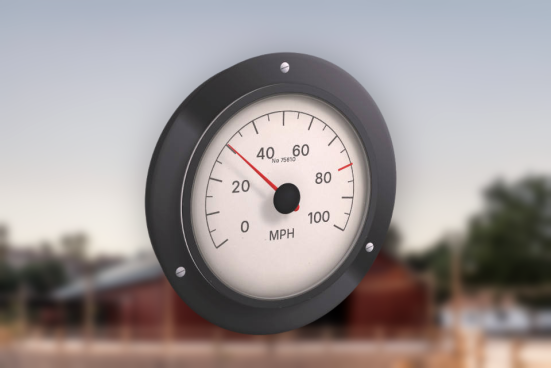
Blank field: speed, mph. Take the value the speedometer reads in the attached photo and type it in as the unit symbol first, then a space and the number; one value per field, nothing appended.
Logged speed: mph 30
